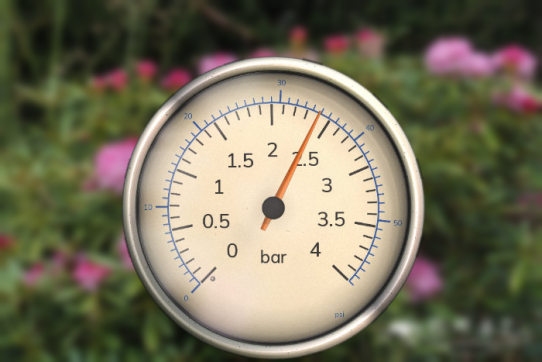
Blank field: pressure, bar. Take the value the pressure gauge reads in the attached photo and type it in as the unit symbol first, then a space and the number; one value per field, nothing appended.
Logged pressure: bar 2.4
